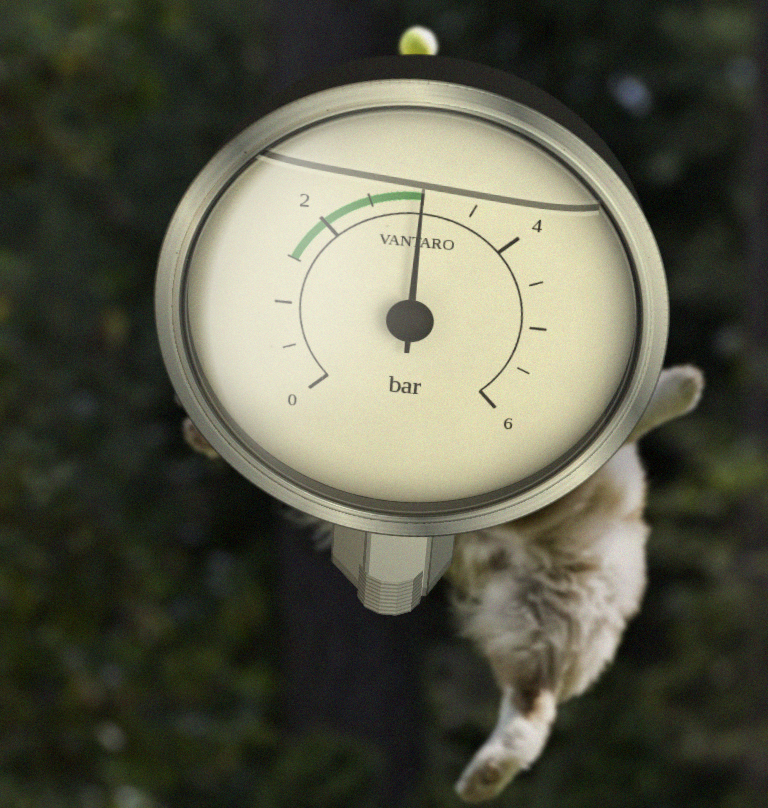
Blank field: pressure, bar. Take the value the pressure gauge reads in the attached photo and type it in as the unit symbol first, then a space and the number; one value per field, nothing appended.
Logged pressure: bar 3
